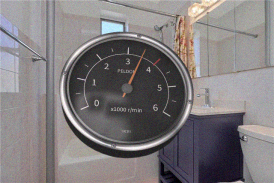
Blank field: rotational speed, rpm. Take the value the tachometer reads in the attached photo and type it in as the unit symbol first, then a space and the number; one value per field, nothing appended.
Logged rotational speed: rpm 3500
